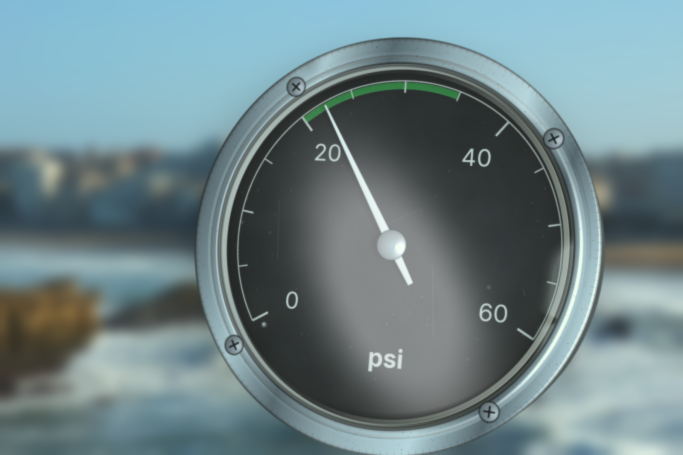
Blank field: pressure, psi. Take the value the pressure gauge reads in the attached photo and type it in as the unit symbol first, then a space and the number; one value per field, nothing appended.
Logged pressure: psi 22.5
